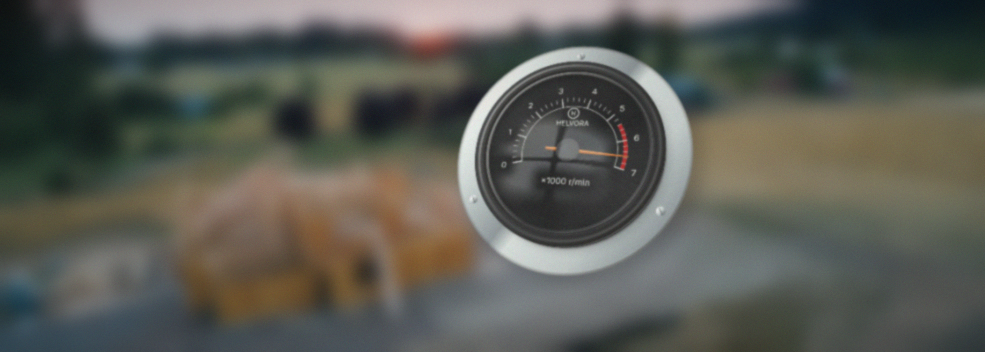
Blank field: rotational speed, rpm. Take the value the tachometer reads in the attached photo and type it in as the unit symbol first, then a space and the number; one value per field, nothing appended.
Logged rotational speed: rpm 6600
